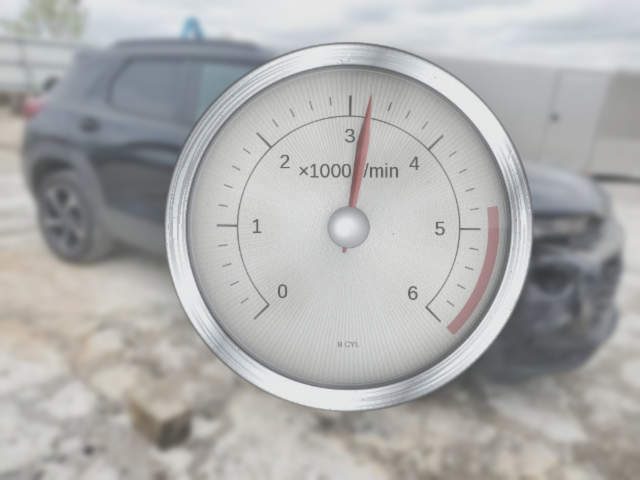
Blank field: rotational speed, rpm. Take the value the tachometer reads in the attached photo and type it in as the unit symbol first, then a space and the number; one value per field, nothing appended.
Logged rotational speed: rpm 3200
